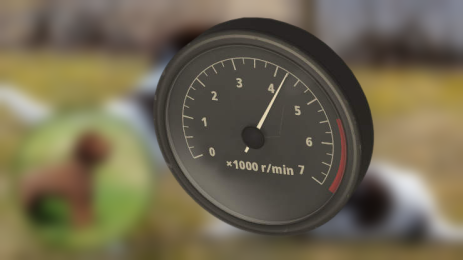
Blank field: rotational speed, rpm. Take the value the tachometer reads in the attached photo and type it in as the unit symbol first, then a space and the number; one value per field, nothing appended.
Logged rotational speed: rpm 4250
